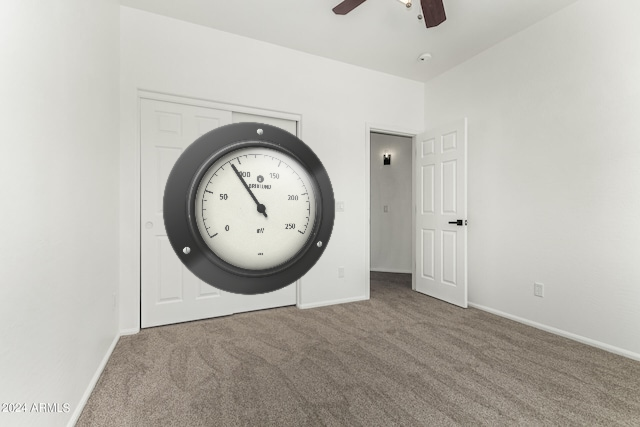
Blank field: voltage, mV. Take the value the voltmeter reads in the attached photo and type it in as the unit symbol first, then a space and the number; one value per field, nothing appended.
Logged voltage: mV 90
